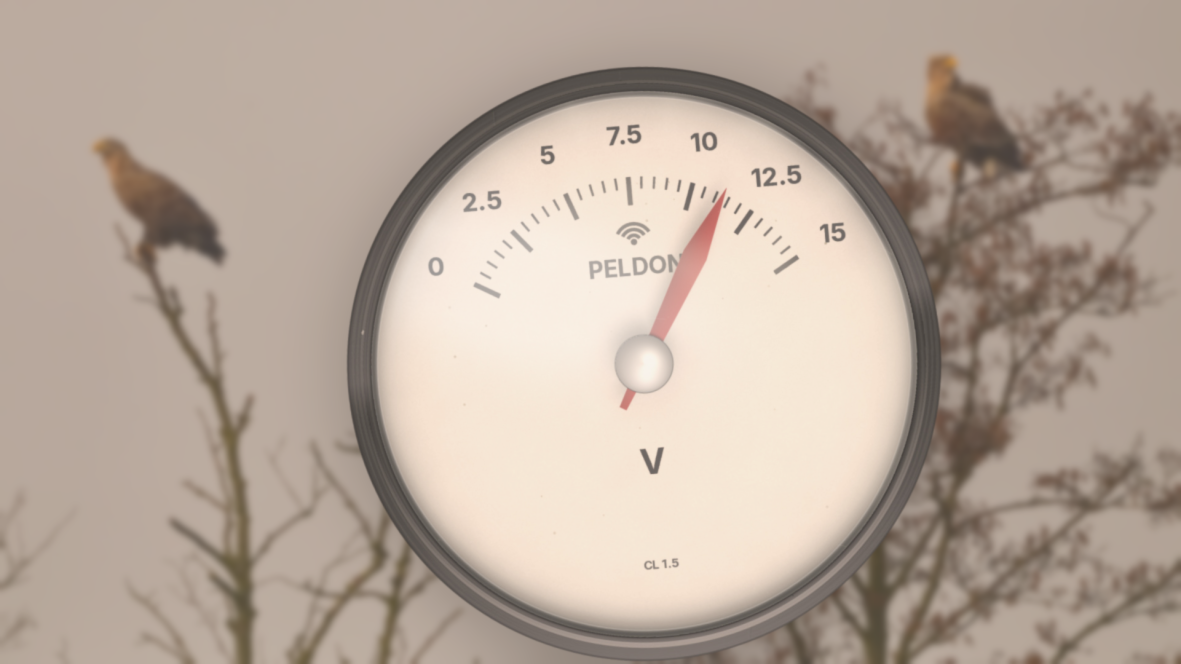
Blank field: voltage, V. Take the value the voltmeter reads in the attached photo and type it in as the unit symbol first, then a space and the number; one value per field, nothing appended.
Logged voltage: V 11.25
